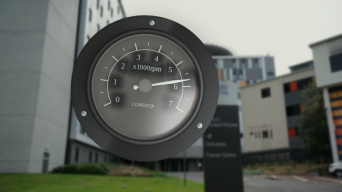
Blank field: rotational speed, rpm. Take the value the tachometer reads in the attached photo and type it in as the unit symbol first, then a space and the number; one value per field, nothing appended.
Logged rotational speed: rpm 5750
